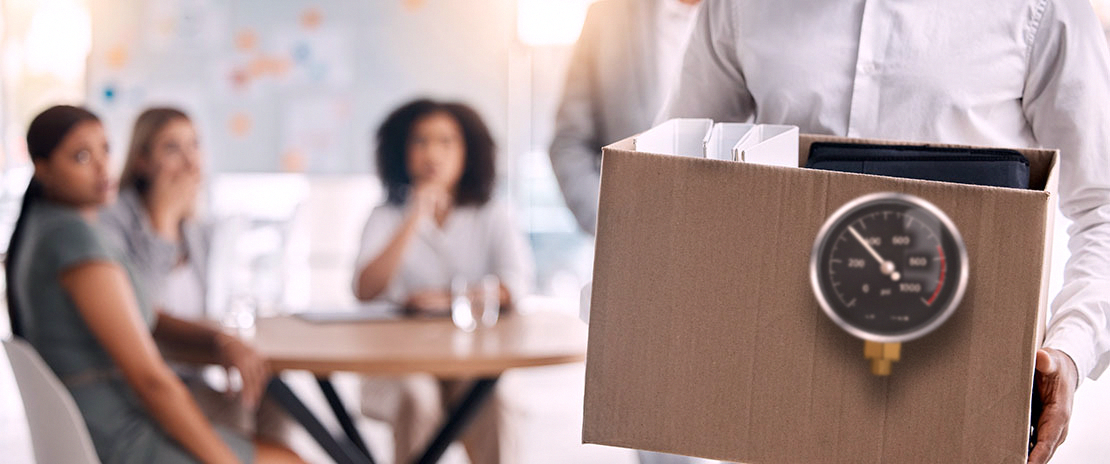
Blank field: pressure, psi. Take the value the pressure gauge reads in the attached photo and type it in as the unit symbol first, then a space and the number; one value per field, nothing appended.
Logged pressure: psi 350
